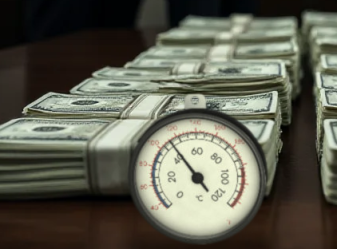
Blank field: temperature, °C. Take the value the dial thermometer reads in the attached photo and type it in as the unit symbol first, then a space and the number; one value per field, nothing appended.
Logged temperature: °C 45
